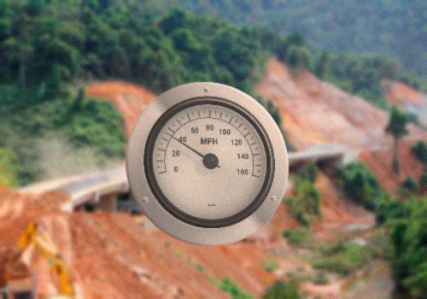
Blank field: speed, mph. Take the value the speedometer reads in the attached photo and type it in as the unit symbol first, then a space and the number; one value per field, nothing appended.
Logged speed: mph 35
